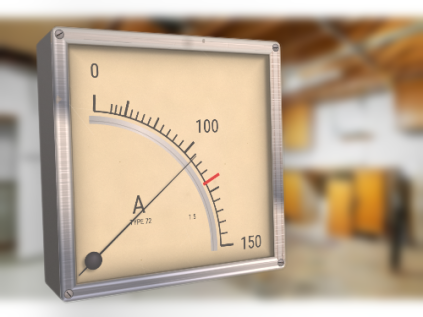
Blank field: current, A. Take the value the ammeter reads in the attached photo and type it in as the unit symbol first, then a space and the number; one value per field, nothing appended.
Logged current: A 105
